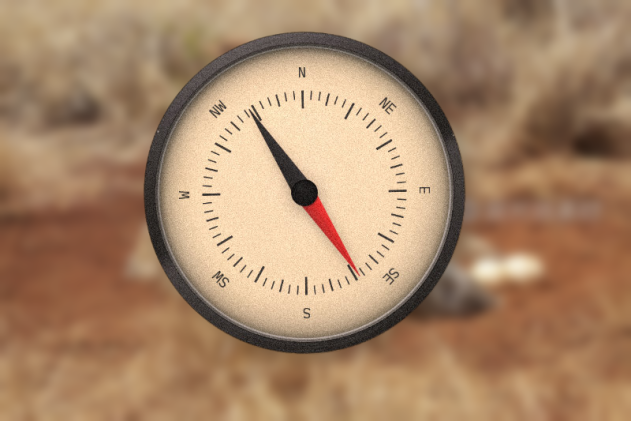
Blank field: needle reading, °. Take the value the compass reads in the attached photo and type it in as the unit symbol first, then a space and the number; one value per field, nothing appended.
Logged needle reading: ° 147.5
